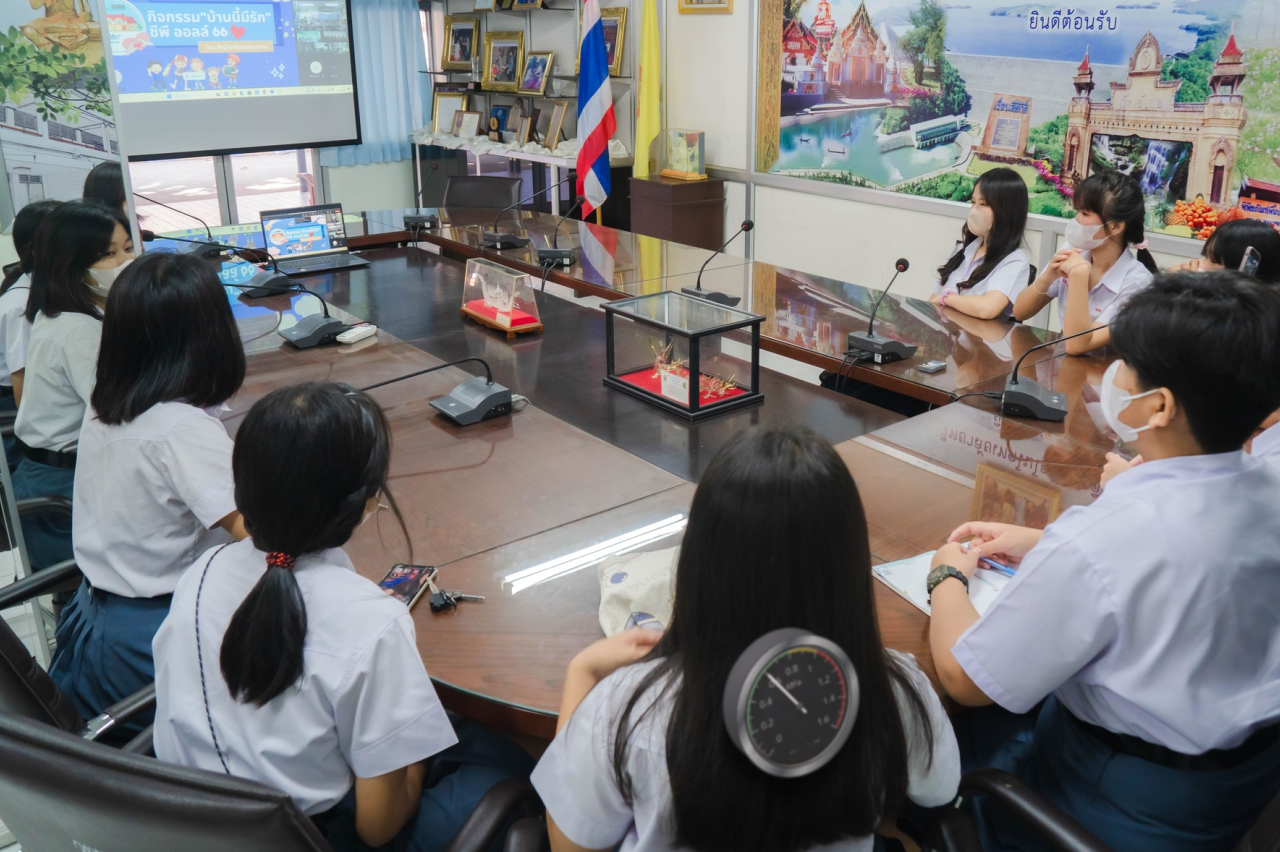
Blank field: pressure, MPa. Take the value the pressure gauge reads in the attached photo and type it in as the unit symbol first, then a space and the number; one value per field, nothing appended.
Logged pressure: MPa 0.6
